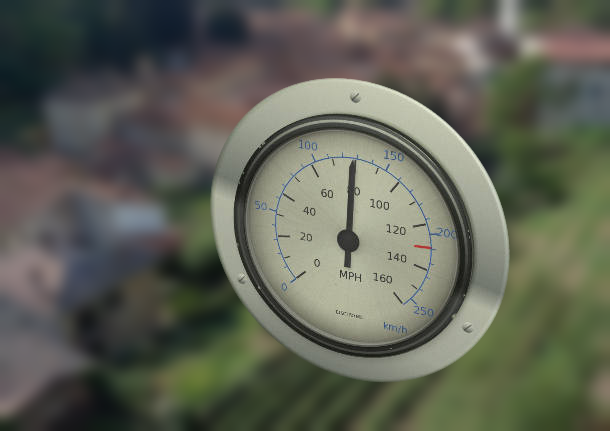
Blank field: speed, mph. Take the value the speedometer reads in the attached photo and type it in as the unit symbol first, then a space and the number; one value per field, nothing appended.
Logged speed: mph 80
